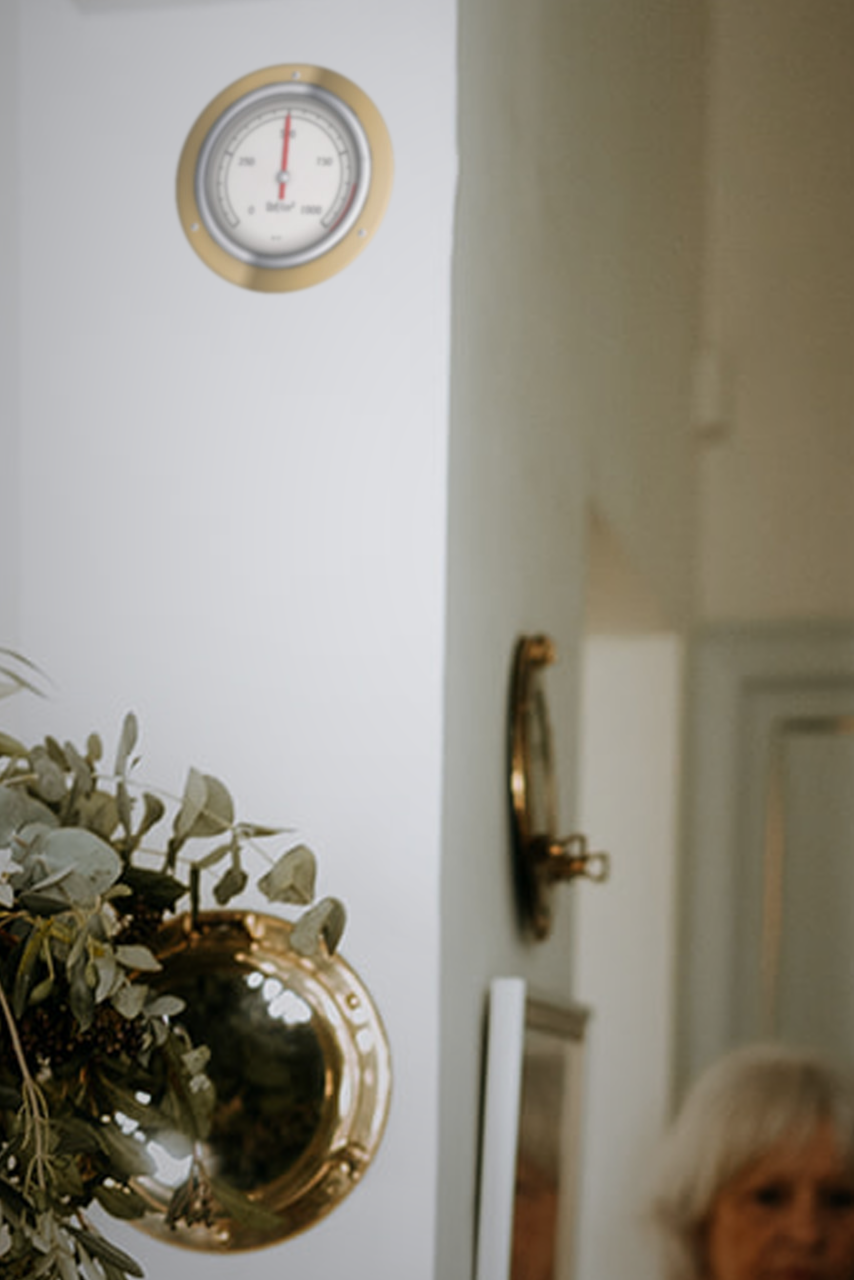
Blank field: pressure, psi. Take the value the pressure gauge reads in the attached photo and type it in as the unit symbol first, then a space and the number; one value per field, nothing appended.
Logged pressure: psi 500
